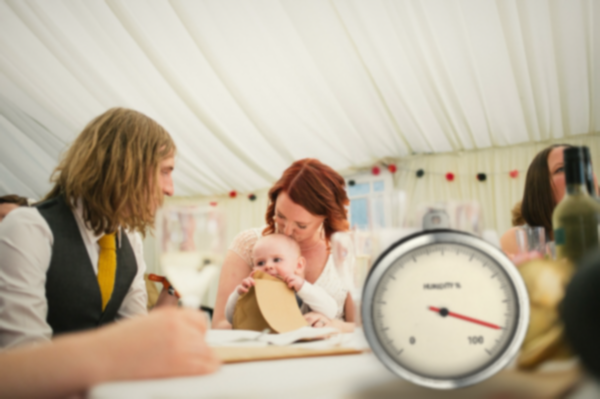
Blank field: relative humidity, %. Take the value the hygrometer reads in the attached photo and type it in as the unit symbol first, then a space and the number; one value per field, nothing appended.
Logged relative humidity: % 90
